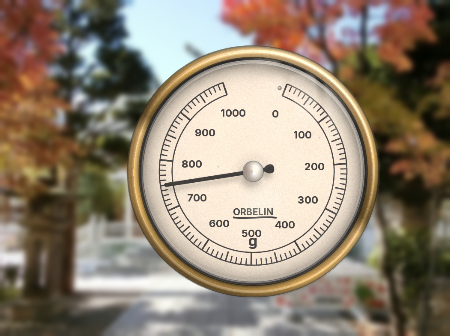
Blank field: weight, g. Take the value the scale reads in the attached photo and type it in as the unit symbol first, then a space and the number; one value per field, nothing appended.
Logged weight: g 750
